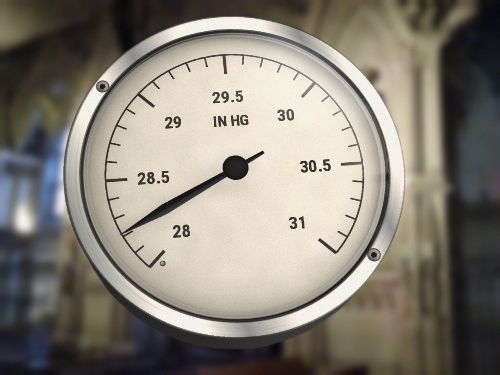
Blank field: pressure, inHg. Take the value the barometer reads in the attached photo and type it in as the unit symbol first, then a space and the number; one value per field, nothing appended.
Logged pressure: inHg 28.2
